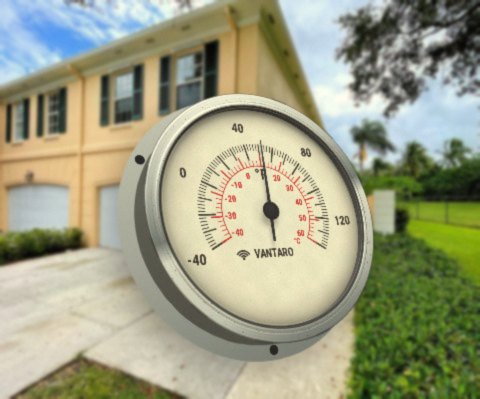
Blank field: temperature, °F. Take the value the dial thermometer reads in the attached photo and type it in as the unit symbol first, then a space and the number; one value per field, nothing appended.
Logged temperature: °F 50
